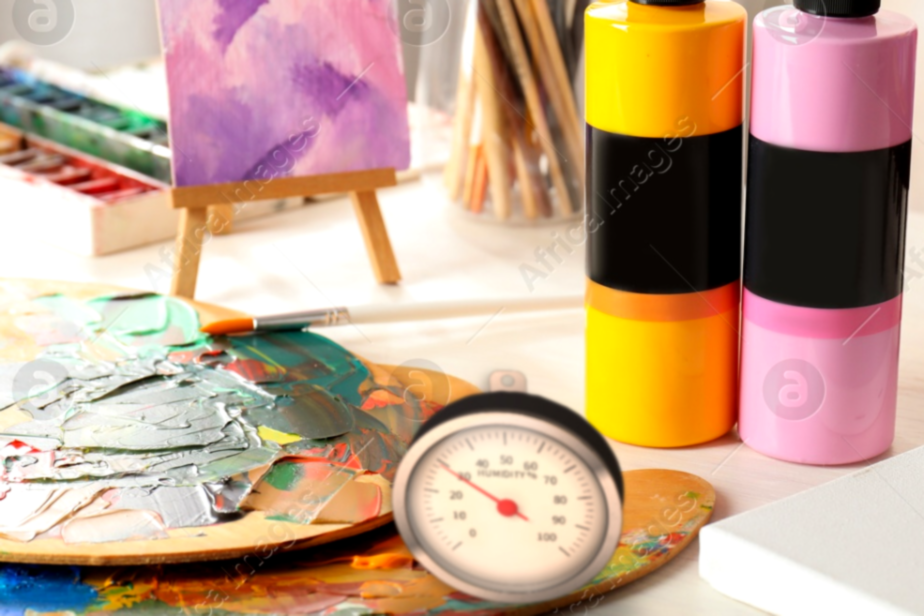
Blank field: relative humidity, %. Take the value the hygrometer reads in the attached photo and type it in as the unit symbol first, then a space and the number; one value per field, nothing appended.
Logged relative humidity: % 30
